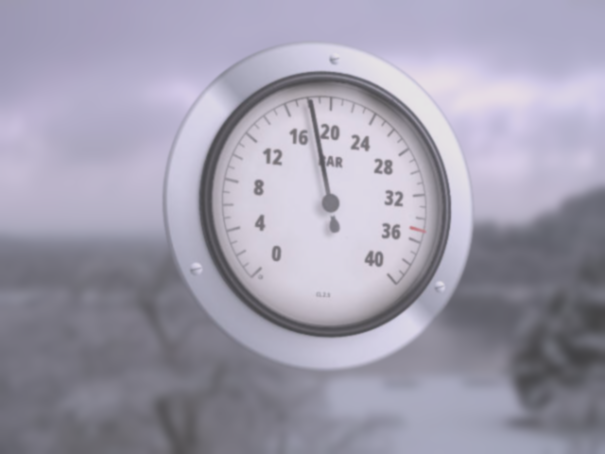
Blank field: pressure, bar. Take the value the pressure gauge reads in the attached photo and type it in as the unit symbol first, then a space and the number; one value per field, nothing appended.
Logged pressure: bar 18
